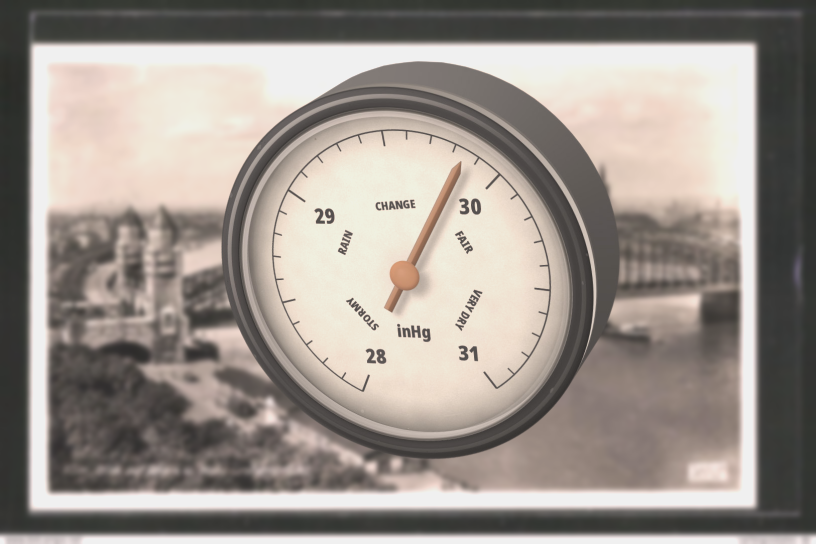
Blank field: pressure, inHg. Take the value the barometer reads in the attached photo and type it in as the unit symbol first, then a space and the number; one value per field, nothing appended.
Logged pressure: inHg 29.85
